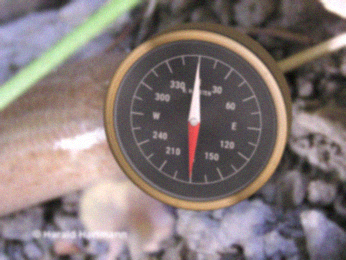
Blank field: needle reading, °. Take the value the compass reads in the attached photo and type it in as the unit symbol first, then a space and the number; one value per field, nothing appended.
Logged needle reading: ° 180
